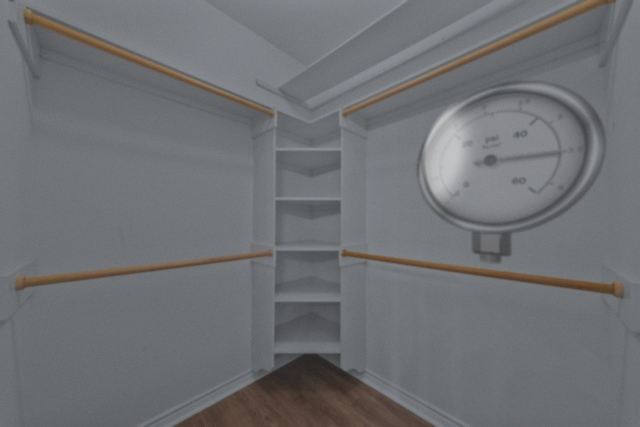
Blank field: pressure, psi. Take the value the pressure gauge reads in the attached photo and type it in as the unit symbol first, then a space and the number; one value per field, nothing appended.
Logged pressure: psi 50
